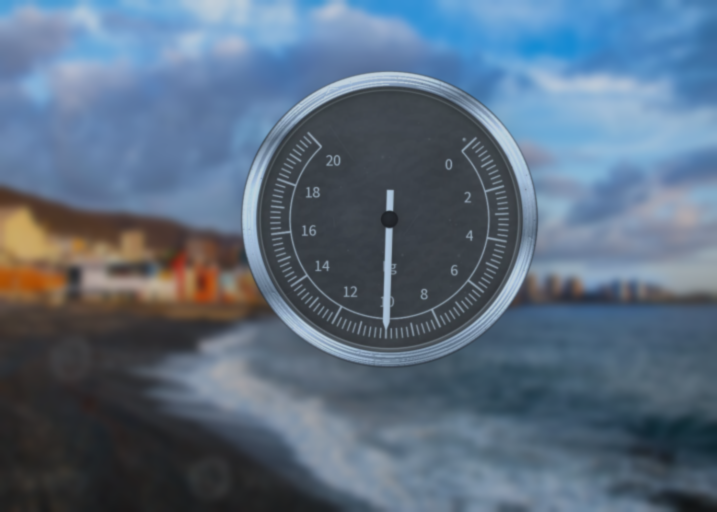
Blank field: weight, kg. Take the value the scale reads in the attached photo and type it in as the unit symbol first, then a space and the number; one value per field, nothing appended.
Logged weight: kg 10
